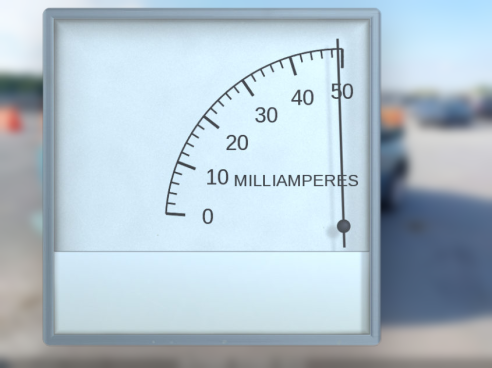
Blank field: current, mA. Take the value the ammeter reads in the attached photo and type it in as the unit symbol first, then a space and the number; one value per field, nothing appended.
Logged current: mA 49
